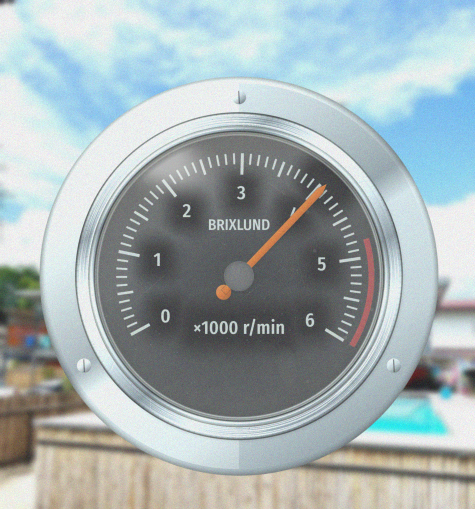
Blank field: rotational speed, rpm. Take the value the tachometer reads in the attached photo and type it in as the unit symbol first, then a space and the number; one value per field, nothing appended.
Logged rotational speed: rpm 4050
